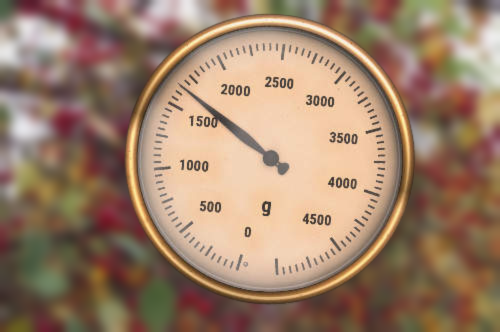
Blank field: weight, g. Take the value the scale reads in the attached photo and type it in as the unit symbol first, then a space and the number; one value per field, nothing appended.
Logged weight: g 1650
